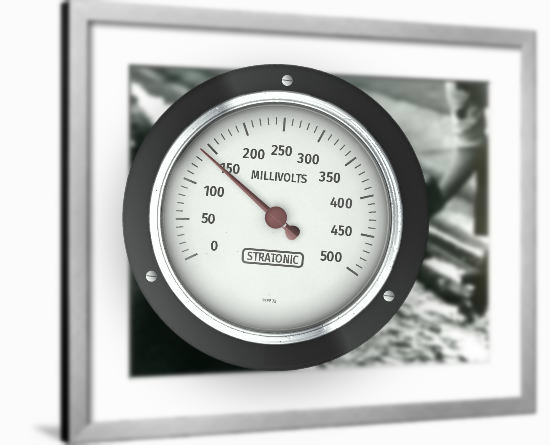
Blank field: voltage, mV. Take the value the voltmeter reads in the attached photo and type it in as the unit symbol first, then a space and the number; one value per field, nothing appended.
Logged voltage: mV 140
